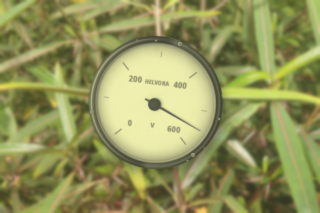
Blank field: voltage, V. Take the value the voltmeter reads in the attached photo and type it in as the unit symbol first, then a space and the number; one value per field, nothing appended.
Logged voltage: V 550
